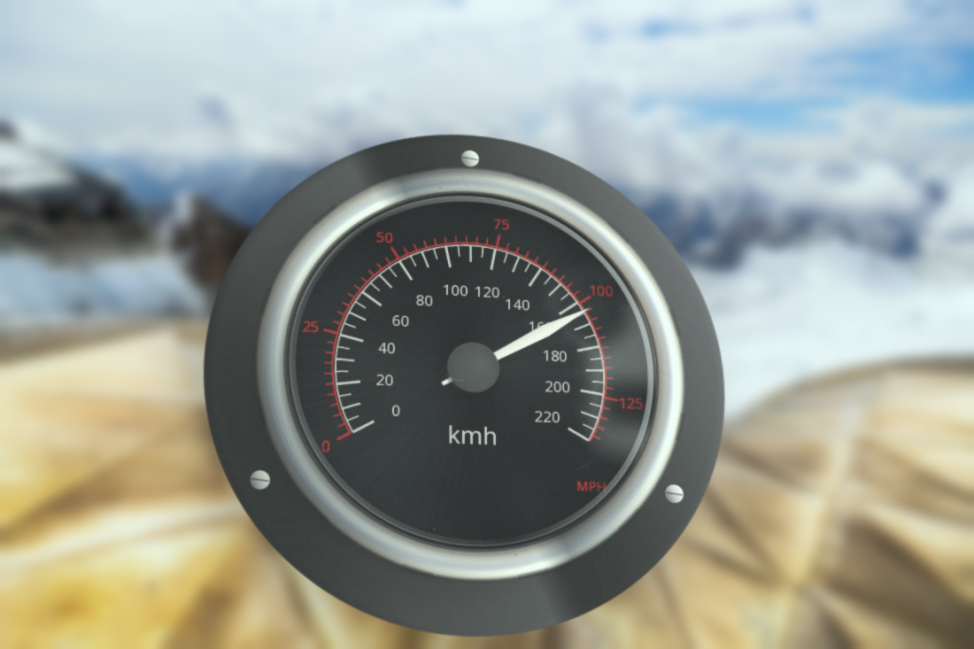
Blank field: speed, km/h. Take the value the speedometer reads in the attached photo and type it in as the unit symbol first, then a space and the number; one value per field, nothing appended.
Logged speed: km/h 165
